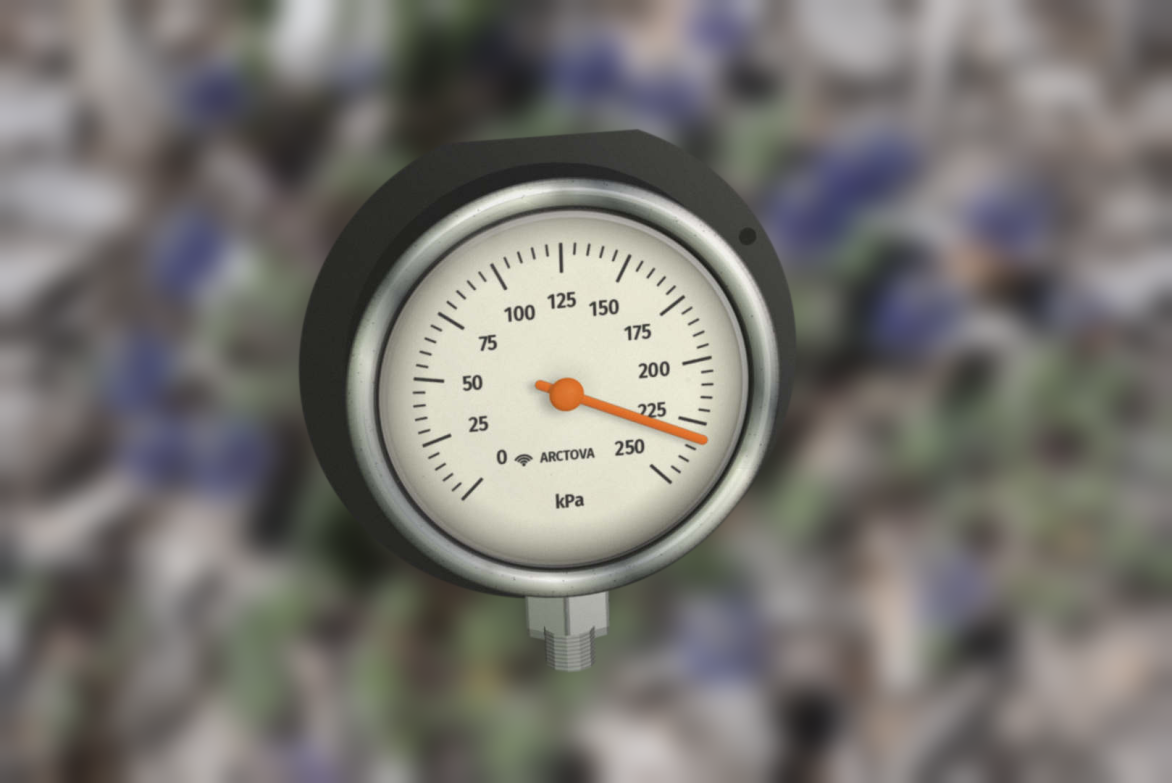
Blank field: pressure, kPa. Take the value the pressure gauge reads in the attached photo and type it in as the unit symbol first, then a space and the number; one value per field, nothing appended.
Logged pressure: kPa 230
